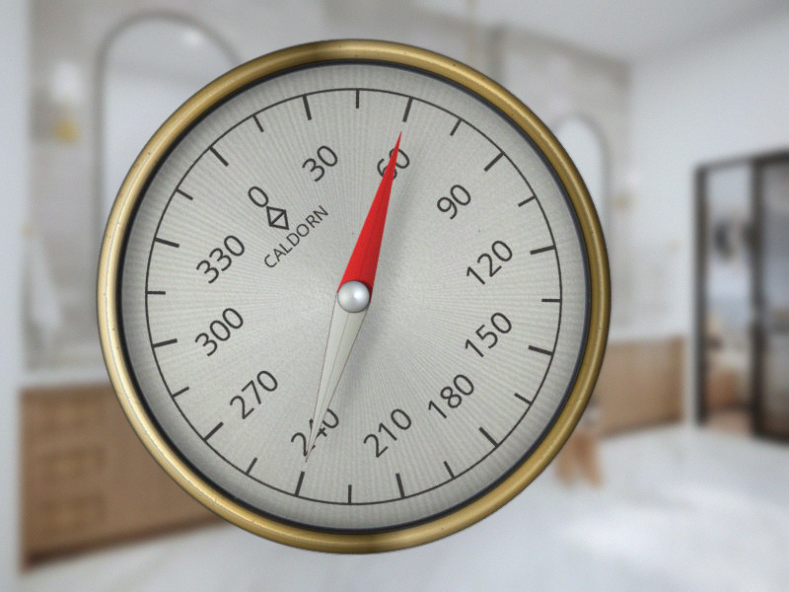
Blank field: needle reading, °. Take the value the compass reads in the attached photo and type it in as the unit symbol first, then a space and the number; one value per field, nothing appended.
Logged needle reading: ° 60
